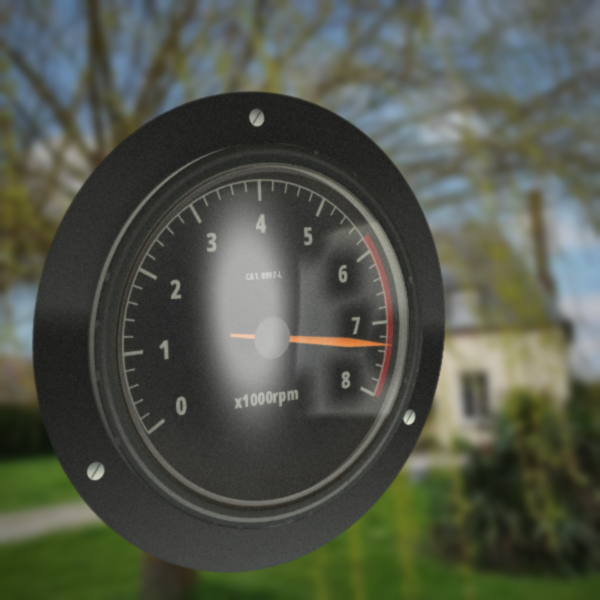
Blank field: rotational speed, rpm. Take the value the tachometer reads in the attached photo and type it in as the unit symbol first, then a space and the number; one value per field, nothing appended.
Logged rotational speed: rpm 7300
